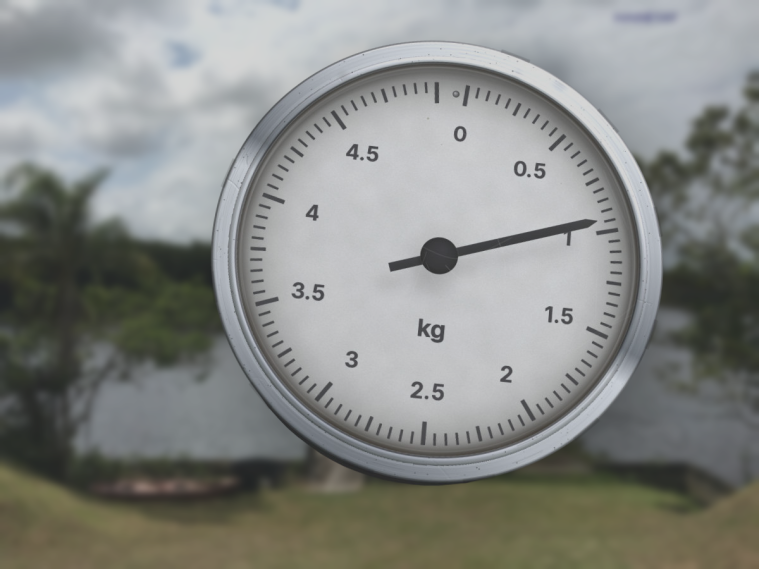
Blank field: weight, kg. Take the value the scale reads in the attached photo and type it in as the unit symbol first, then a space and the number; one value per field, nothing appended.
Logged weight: kg 0.95
